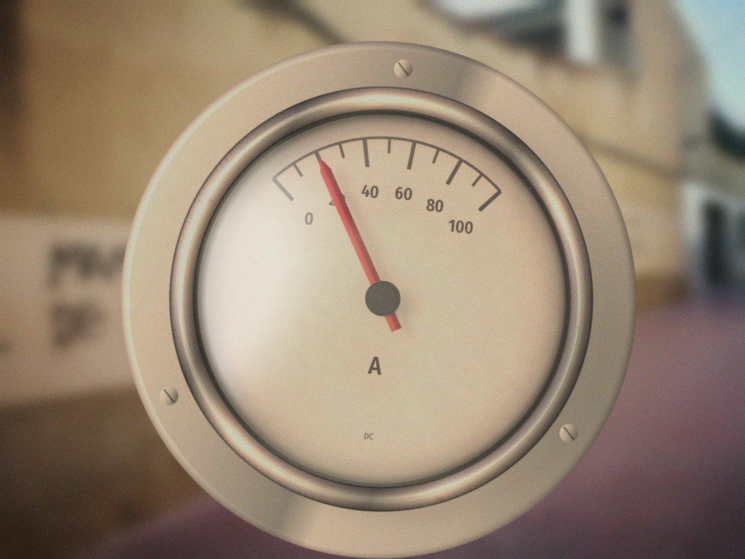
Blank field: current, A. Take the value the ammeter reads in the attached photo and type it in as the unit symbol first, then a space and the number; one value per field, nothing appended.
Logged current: A 20
